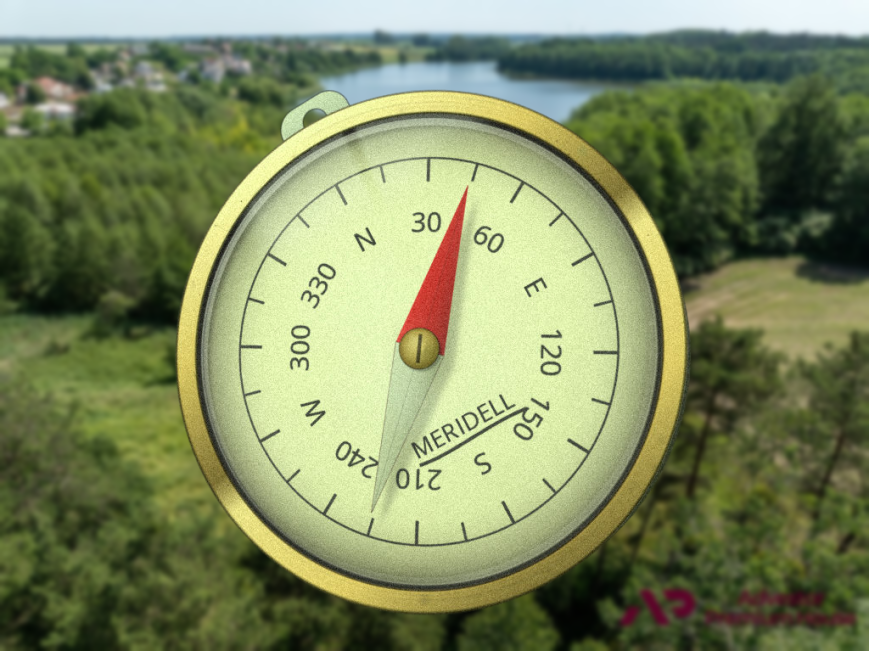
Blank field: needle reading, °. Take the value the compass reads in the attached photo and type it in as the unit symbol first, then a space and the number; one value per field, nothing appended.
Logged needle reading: ° 45
